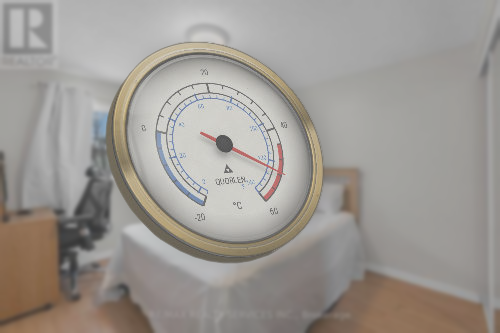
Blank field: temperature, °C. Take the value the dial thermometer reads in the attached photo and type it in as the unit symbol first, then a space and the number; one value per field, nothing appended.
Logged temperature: °C 52
